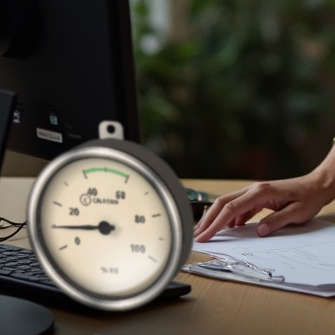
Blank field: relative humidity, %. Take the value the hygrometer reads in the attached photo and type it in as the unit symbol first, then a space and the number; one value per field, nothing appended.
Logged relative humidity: % 10
